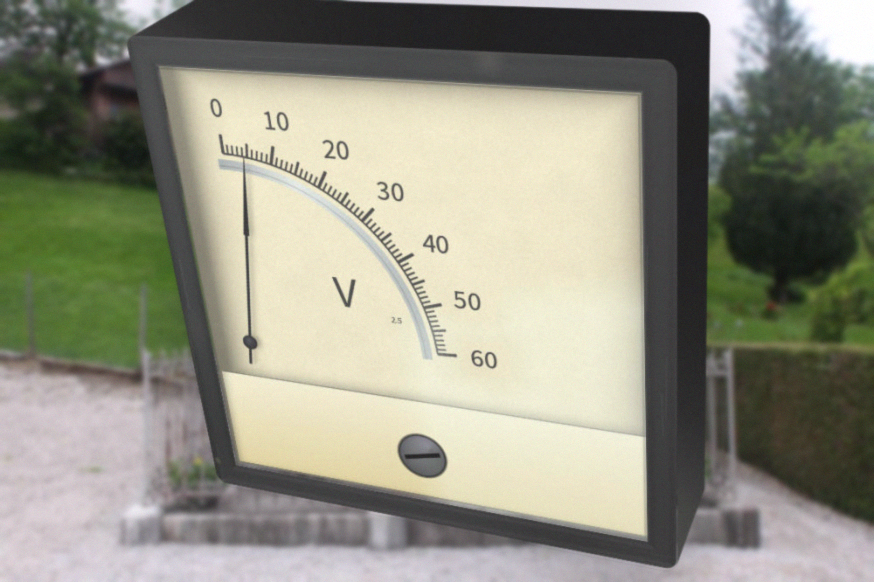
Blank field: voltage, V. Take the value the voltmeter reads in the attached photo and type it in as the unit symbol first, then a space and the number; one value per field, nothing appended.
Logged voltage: V 5
